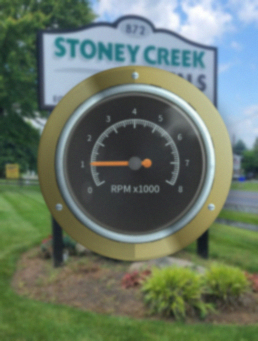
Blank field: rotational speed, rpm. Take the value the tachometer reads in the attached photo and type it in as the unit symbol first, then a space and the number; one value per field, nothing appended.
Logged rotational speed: rpm 1000
